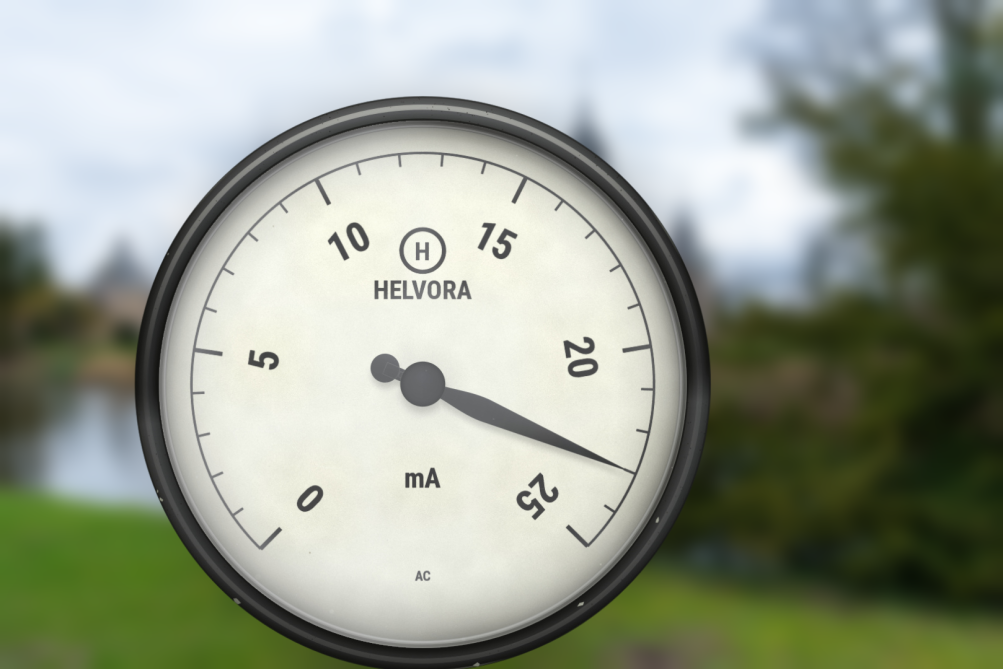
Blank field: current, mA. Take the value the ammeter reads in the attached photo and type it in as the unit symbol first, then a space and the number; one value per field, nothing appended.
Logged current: mA 23
